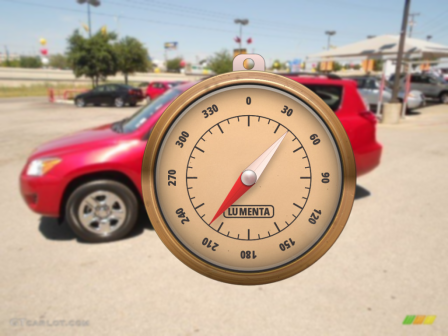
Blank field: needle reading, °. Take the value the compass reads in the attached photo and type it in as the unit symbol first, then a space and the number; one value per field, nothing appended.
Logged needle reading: ° 220
